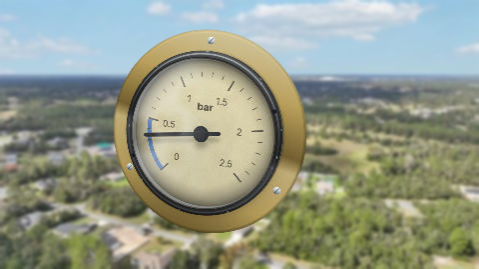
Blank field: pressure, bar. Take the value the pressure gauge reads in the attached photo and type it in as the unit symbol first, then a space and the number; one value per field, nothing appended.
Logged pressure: bar 0.35
